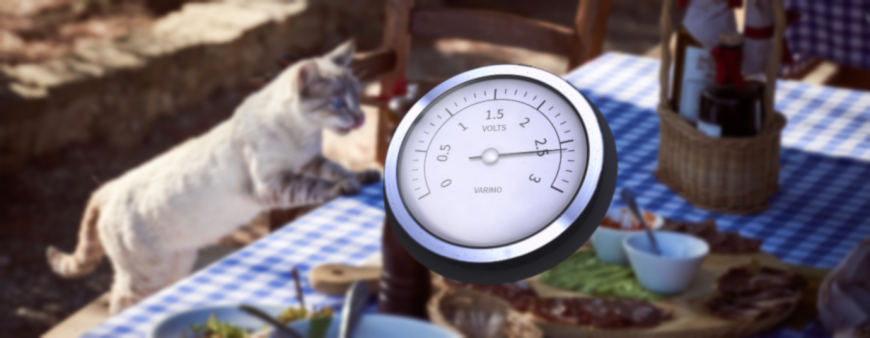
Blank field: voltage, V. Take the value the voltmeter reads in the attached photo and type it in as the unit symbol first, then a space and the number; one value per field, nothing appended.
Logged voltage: V 2.6
